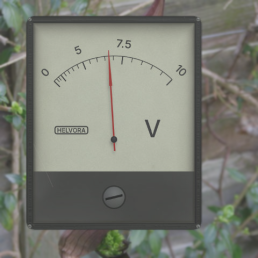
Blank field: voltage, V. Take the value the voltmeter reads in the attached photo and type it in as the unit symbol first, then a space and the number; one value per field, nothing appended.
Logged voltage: V 6.75
